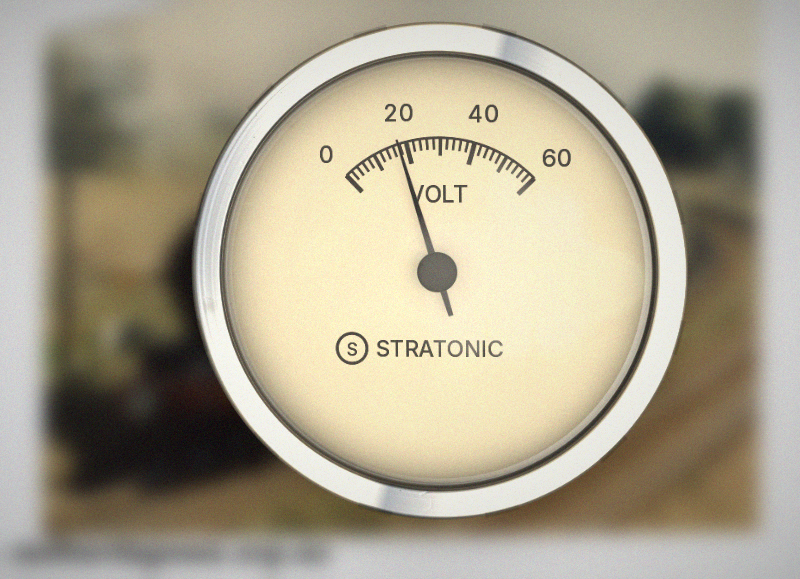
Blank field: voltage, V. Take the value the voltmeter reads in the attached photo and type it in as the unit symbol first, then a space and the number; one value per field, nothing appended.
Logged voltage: V 18
